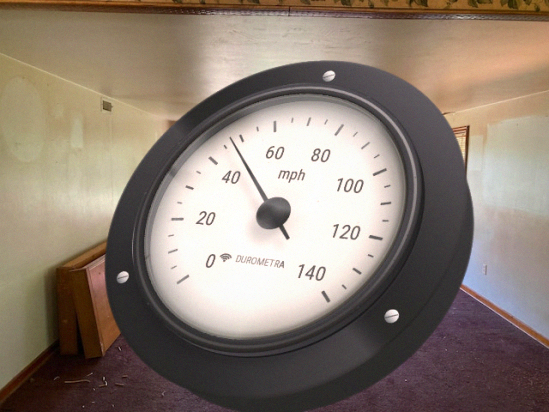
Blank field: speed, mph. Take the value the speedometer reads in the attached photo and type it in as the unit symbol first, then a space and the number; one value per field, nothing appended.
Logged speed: mph 47.5
